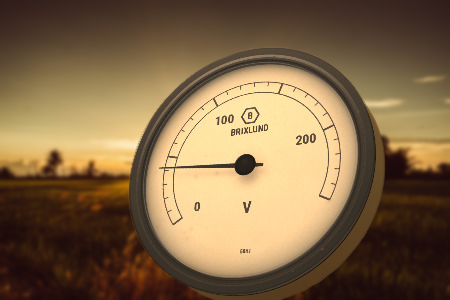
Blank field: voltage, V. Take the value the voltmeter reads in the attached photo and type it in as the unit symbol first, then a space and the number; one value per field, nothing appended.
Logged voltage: V 40
